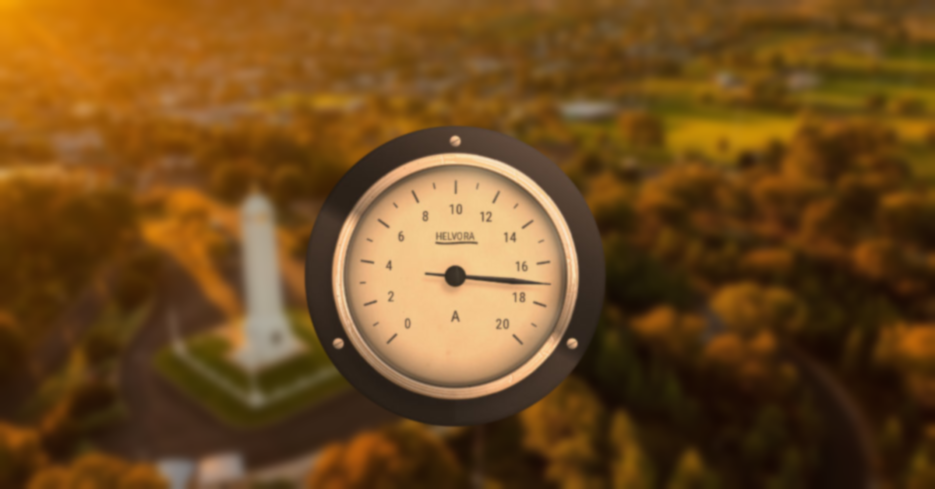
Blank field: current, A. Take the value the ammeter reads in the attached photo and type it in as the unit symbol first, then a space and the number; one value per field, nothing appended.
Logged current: A 17
